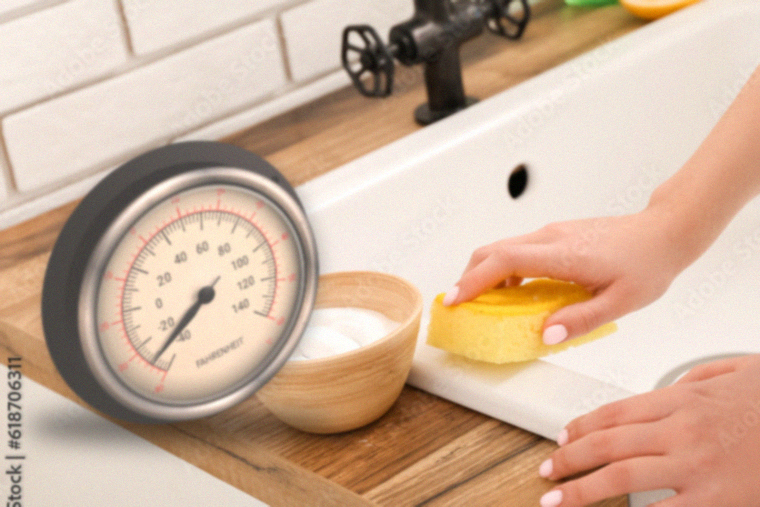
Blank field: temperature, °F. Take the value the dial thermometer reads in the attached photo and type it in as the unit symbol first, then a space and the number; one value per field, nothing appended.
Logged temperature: °F -30
